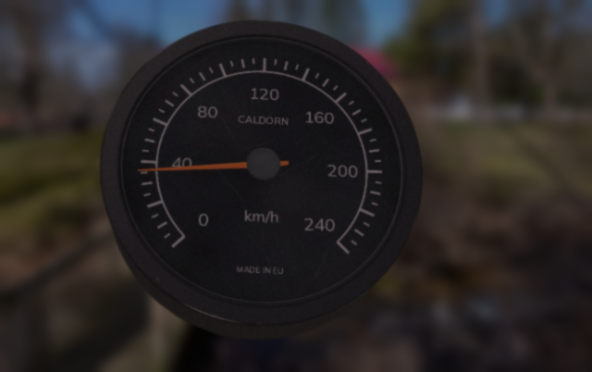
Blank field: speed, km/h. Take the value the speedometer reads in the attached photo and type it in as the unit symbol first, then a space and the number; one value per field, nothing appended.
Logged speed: km/h 35
